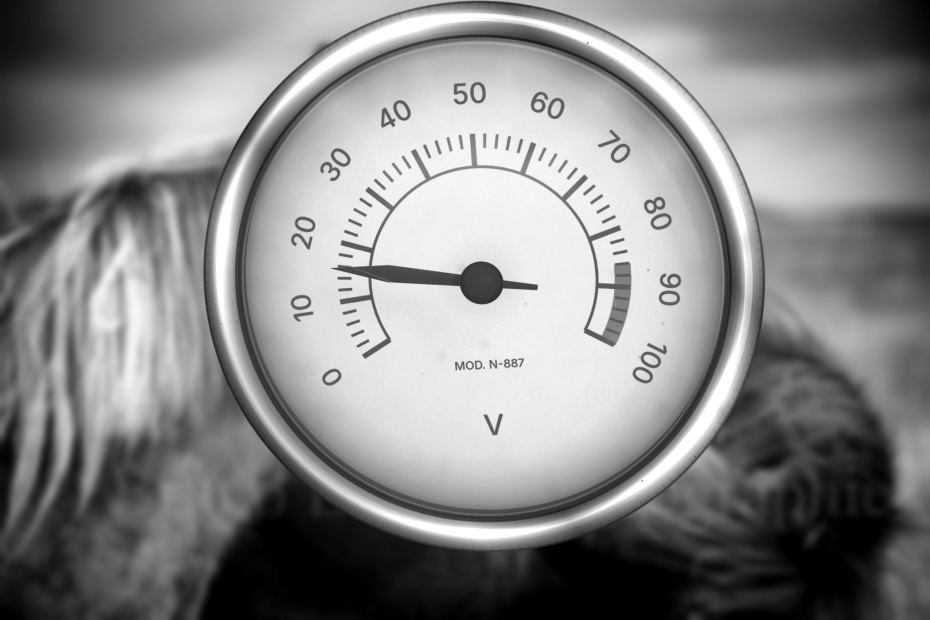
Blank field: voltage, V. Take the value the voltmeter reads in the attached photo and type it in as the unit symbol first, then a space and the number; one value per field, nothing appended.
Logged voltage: V 16
